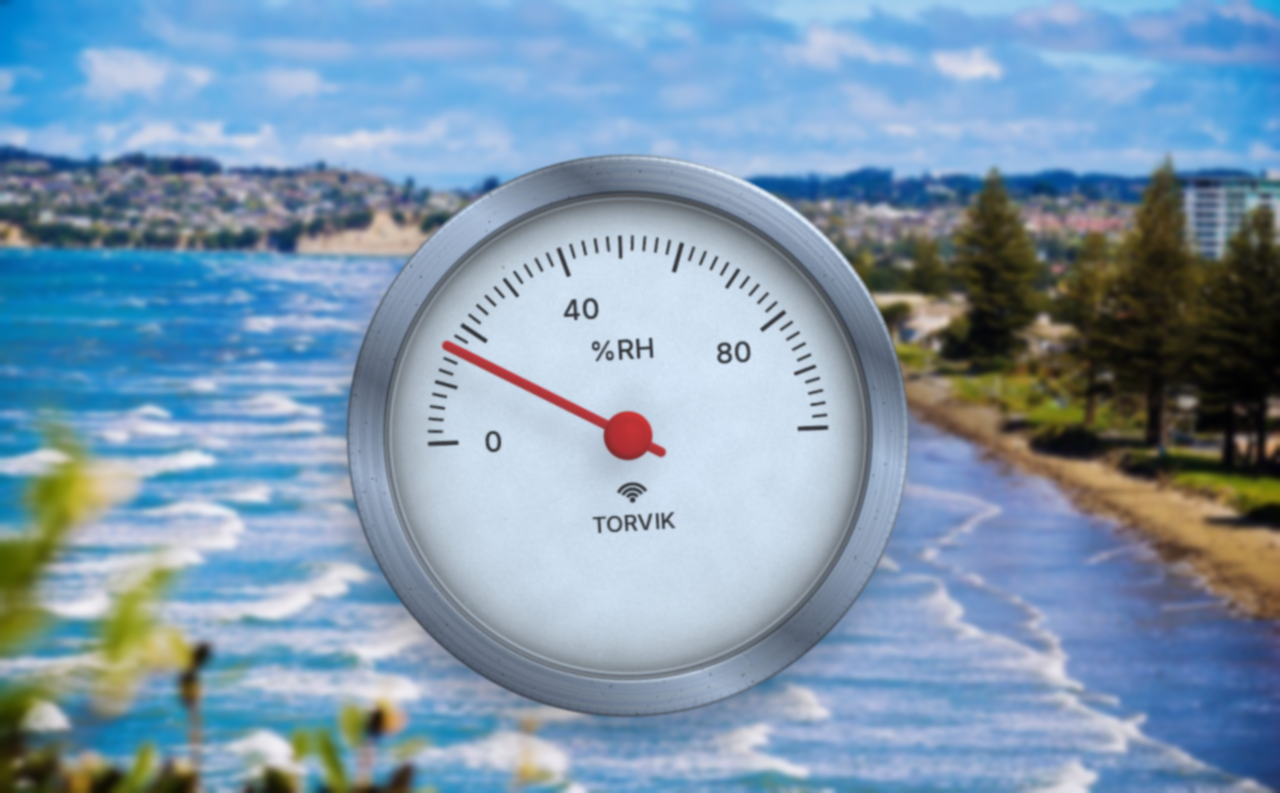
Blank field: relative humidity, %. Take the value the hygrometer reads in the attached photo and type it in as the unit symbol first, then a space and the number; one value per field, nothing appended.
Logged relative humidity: % 16
